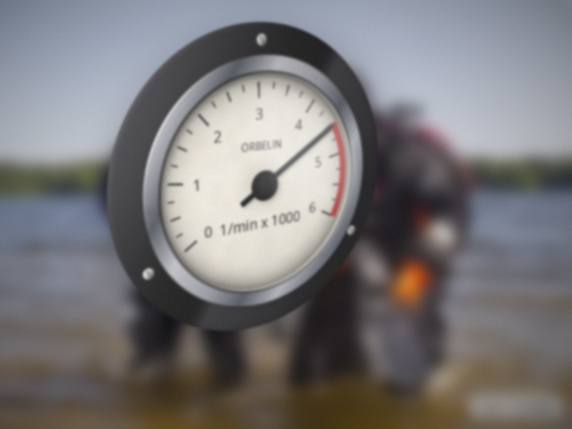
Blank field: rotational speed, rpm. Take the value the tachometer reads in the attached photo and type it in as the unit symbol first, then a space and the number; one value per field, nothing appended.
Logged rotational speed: rpm 4500
